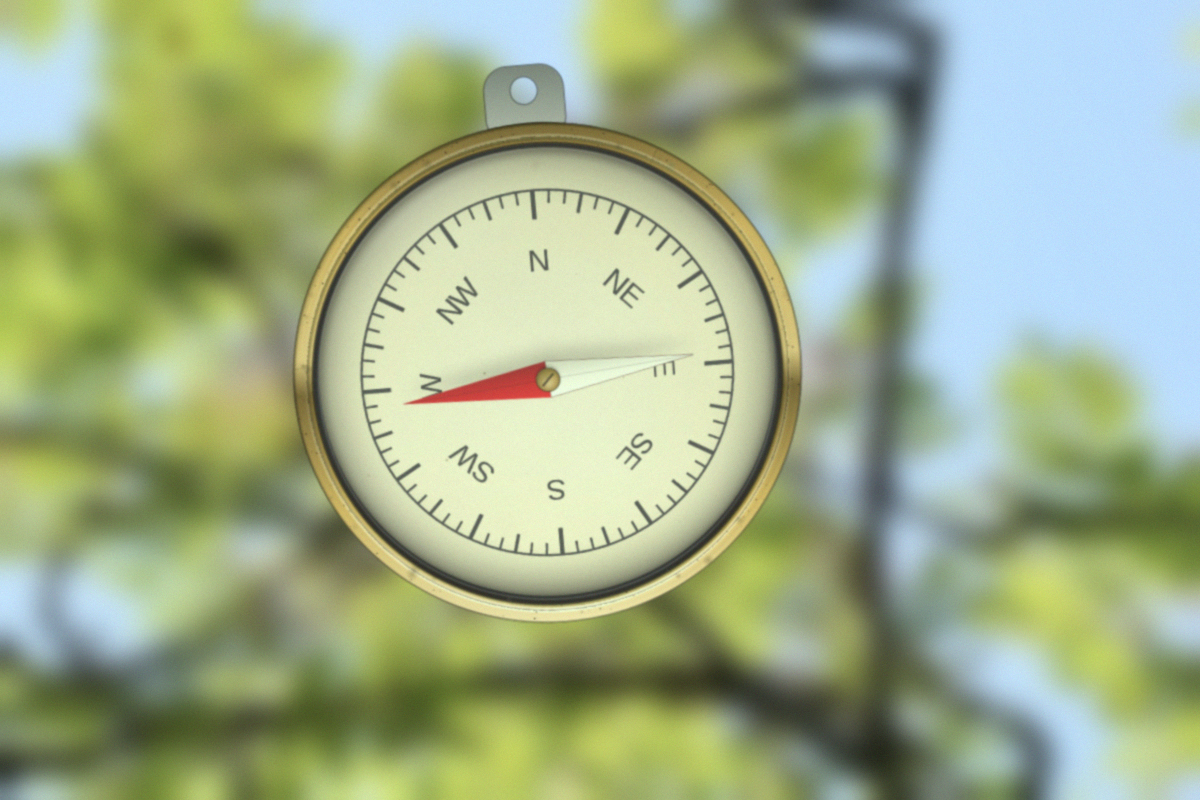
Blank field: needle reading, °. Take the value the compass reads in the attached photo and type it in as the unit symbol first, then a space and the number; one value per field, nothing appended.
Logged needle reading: ° 265
